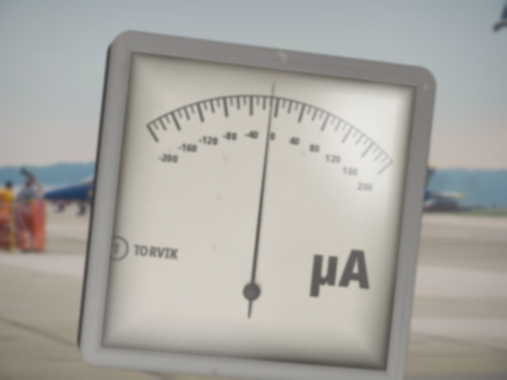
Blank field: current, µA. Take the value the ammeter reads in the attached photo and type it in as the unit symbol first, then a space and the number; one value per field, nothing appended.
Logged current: µA -10
